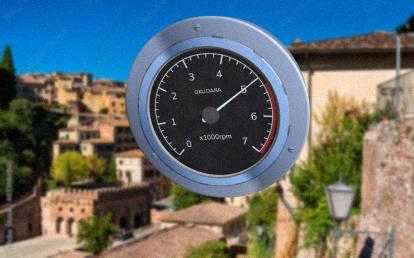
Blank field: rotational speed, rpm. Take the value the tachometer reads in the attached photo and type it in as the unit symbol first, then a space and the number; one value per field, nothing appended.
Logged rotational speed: rpm 5000
